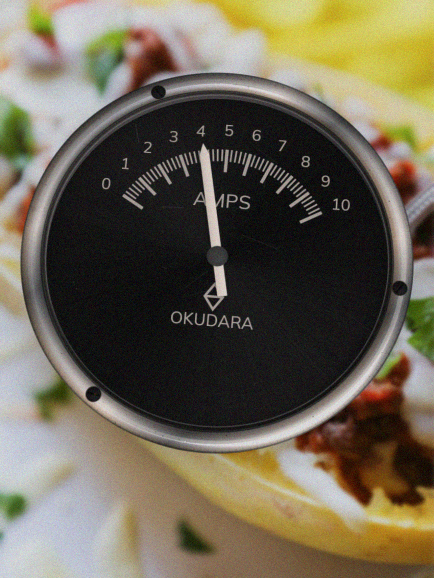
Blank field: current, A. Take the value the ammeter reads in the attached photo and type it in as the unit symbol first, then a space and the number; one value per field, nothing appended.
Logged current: A 4
